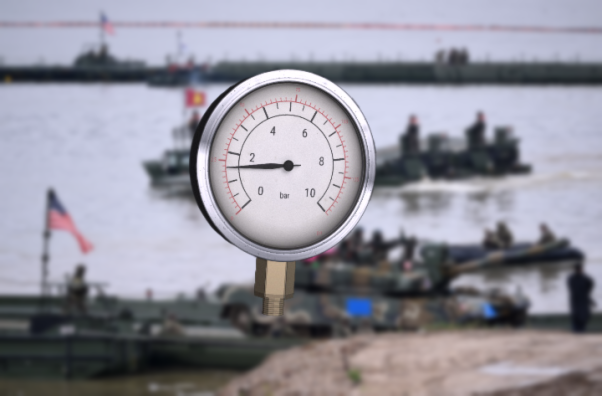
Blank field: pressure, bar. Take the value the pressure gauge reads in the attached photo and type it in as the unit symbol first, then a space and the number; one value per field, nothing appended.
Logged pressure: bar 1.5
